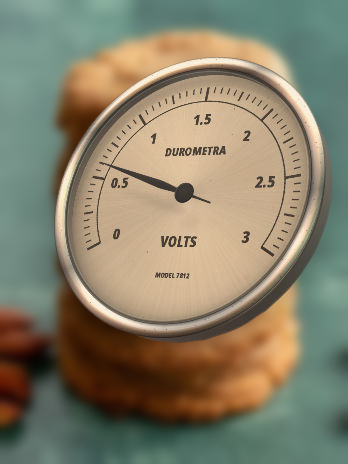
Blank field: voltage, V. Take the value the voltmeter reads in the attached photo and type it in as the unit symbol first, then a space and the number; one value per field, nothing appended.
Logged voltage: V 0.6
